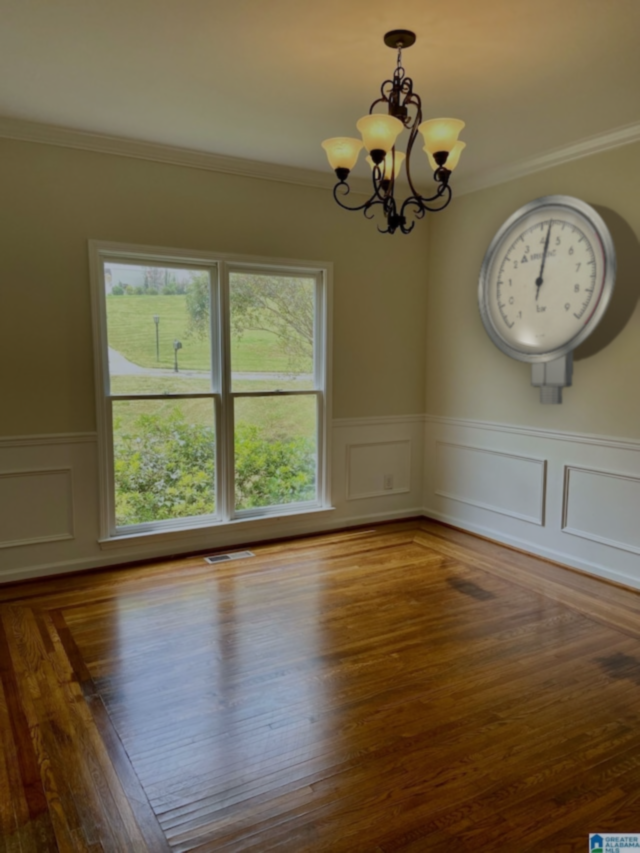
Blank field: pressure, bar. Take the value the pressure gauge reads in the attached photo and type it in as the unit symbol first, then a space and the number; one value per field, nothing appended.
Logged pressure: bar 4.5
